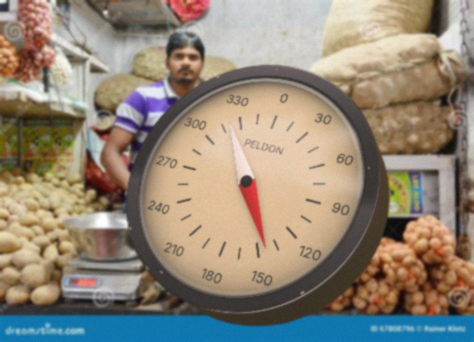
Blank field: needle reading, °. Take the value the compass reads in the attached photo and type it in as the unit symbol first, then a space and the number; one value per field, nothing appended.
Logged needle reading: ° 142.5
